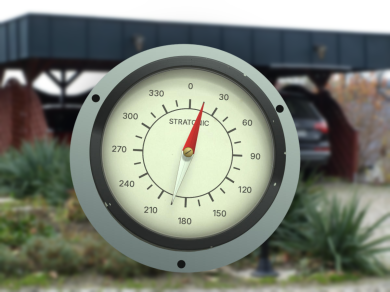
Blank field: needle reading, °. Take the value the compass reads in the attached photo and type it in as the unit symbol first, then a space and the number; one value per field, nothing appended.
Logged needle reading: ° 15
